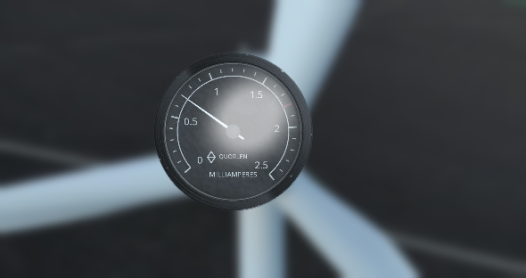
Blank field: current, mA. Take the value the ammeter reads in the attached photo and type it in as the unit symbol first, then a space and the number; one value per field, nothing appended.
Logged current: mA 0.7
